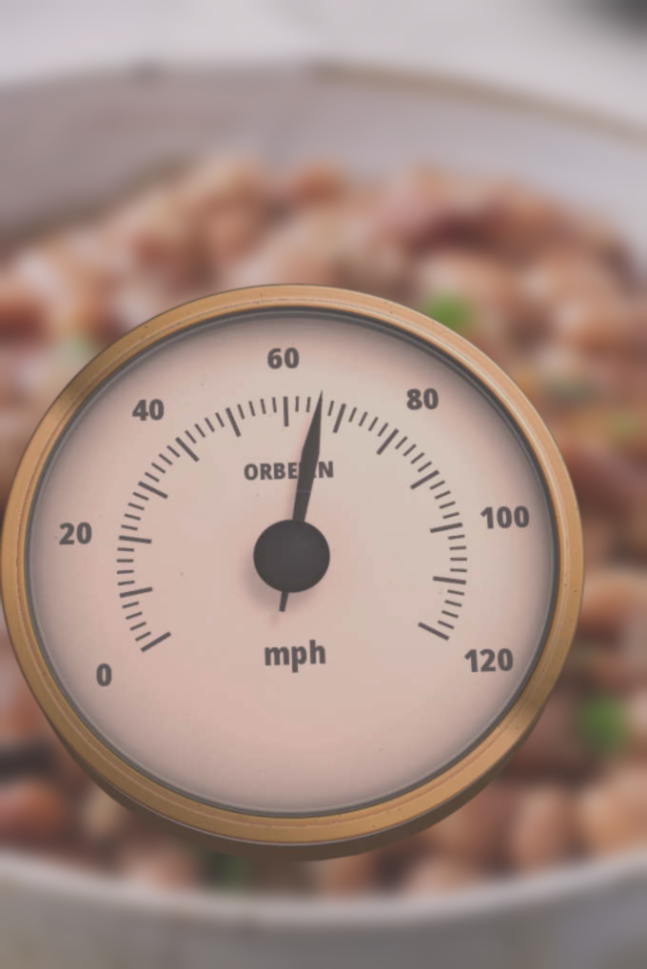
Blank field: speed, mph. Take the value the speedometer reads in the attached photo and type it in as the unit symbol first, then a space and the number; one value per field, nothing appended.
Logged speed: mph 66
